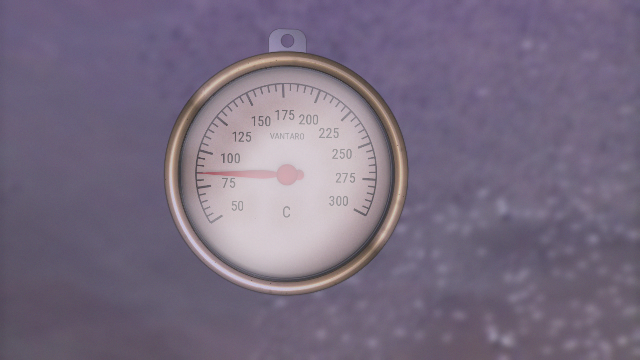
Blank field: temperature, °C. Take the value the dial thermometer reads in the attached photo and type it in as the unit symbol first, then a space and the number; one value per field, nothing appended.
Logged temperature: °C 85
